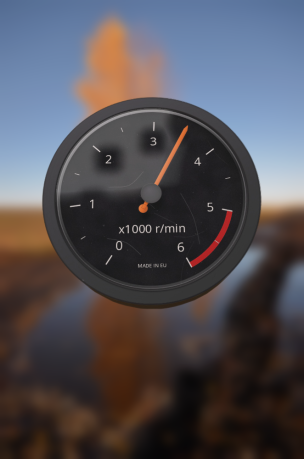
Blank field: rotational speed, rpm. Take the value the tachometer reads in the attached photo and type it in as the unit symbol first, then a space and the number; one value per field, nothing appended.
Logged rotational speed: rpm 3500
